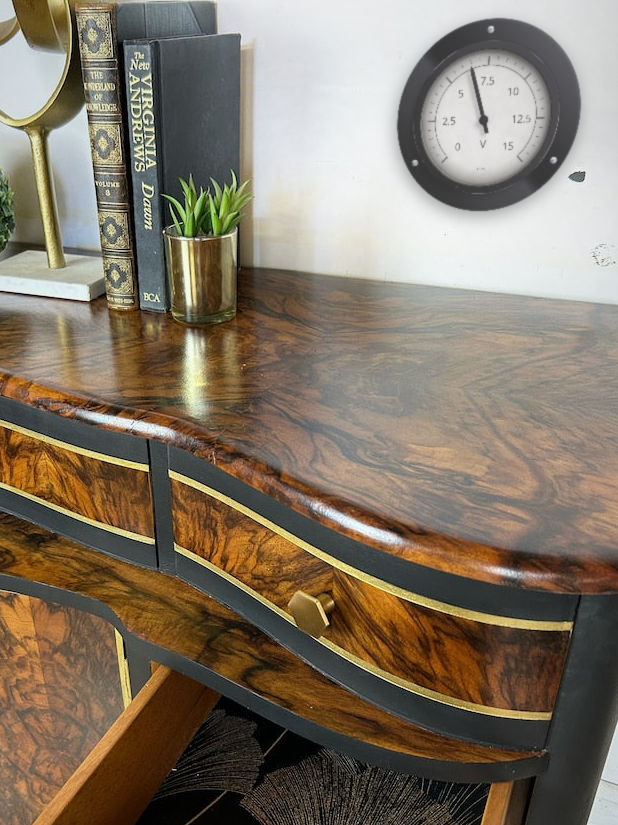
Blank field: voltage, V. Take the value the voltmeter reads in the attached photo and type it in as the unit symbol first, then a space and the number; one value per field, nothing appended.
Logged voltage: V 6.5
